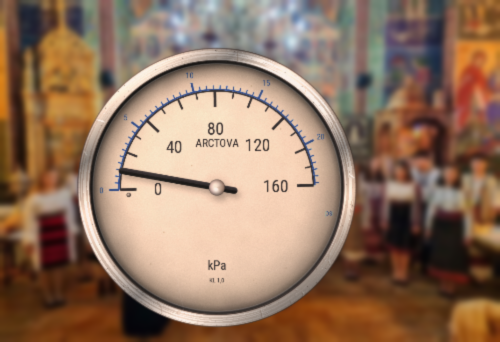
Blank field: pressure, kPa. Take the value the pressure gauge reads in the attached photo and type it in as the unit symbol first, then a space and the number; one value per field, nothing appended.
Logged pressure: kPa 10
